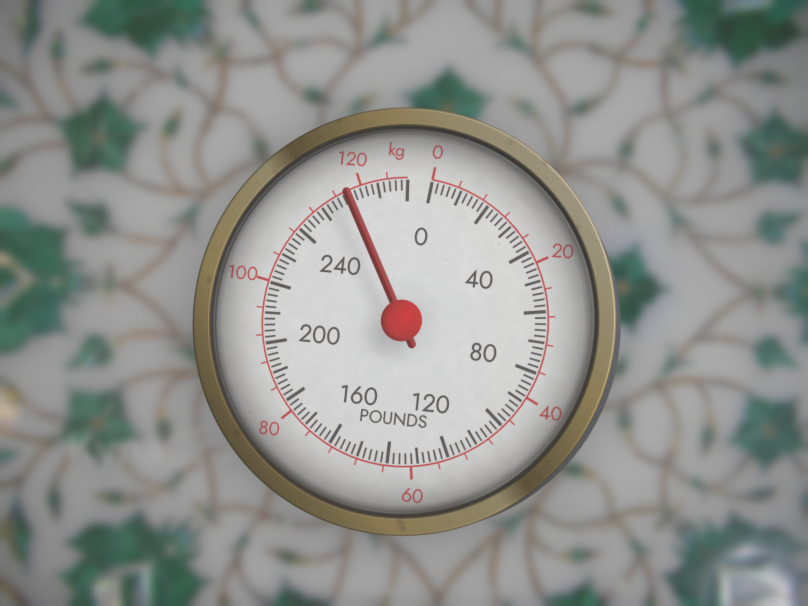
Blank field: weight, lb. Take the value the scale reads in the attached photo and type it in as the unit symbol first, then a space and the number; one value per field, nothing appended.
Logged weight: lb 260
